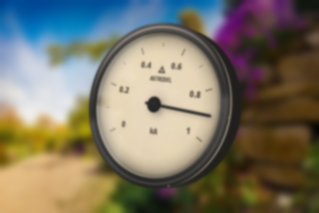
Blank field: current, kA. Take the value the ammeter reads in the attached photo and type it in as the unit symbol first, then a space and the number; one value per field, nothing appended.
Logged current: kA 0.9
